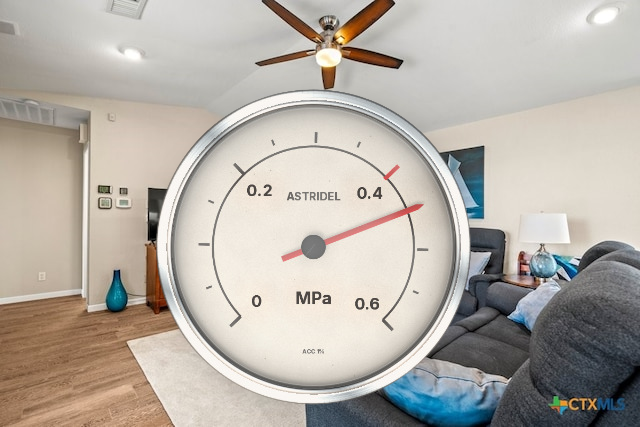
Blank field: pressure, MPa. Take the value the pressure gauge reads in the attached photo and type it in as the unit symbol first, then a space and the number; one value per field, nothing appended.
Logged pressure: MPa 0.45
